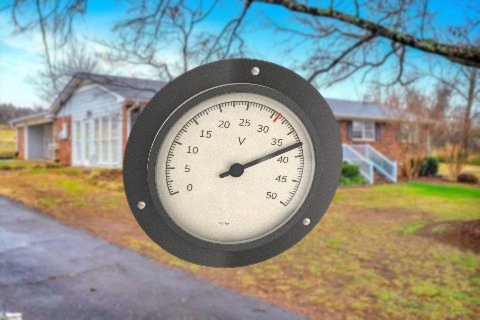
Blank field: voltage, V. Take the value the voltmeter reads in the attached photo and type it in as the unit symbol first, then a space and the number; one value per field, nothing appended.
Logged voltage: V 37.5
